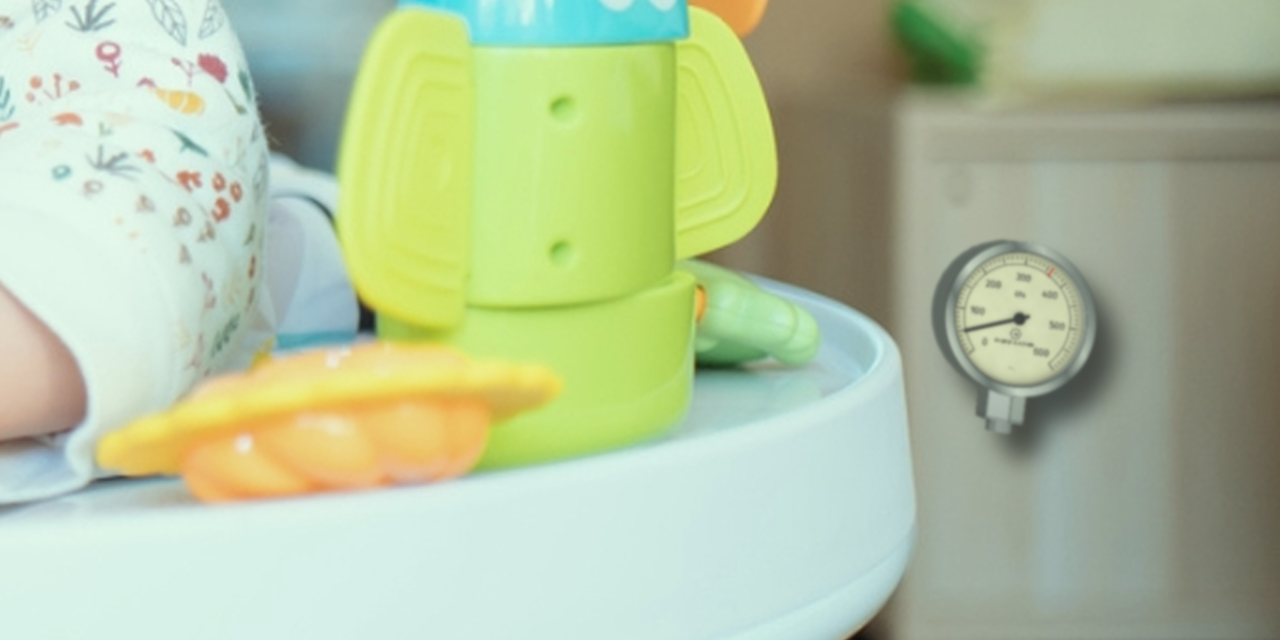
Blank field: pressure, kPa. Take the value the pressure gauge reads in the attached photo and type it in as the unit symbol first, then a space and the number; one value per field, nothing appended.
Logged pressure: kPa 50
